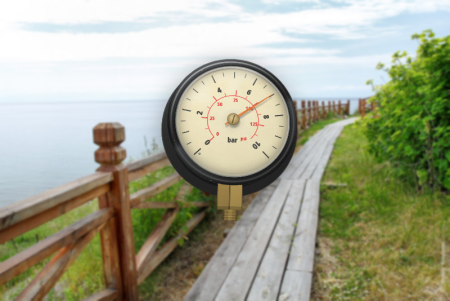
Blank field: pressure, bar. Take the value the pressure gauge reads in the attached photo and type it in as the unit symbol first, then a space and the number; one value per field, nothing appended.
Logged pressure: bar 7
